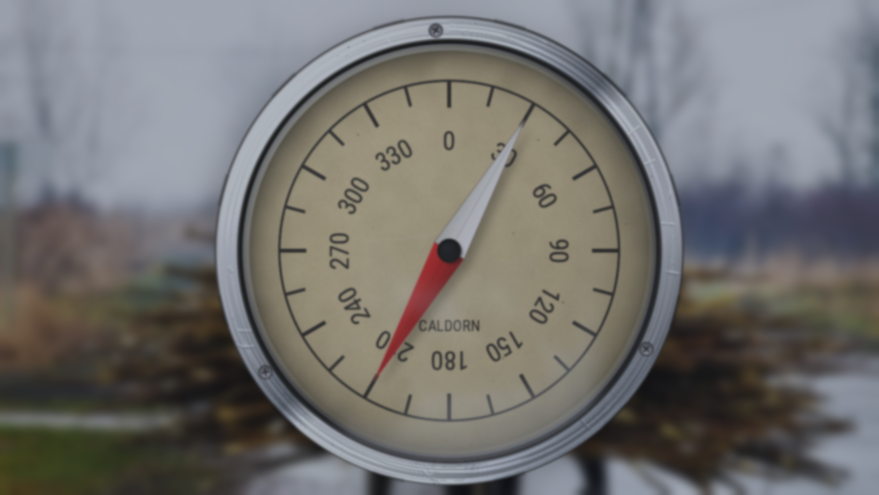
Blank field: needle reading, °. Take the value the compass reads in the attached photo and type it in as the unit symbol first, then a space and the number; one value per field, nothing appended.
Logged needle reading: ° 210
